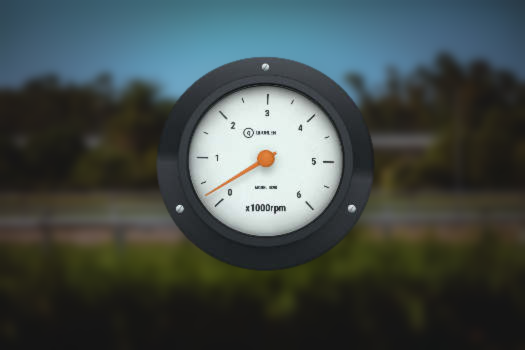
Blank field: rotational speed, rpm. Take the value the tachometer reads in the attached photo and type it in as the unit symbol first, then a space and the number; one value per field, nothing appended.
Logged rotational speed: rpm 250
